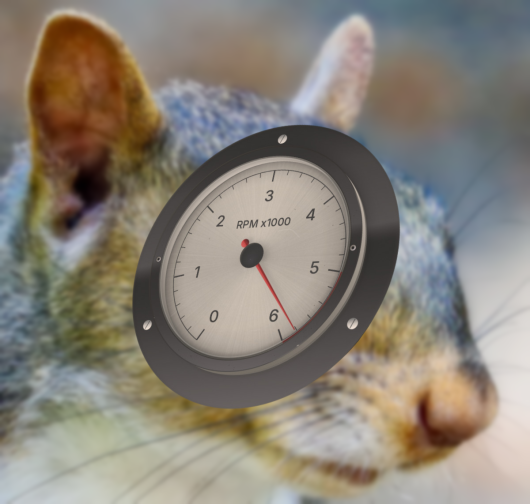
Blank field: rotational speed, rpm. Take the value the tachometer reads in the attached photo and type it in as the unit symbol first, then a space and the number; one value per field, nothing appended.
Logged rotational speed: rpm 5800
